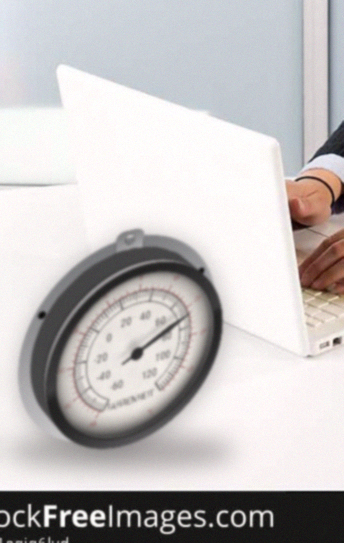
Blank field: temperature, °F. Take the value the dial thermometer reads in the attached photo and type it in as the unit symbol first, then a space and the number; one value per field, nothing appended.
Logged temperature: °F 70
